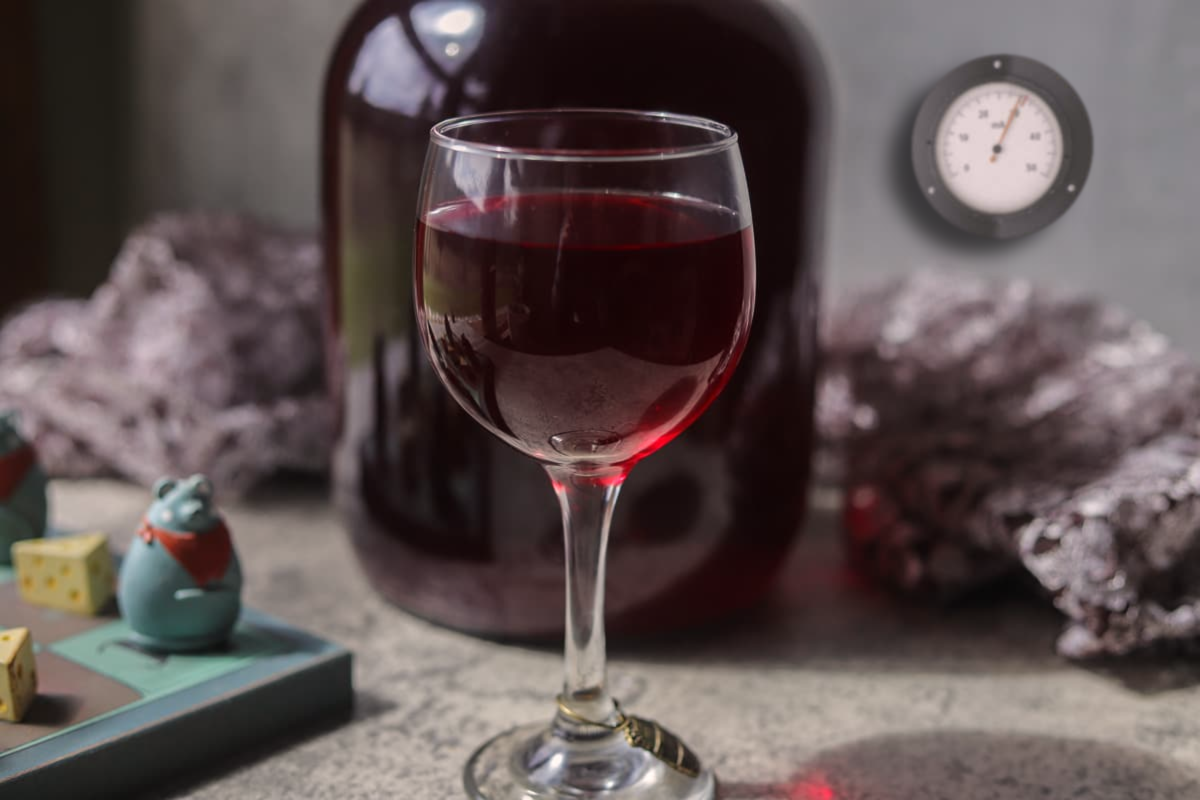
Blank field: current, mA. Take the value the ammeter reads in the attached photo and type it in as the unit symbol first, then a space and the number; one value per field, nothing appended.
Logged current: mA 30
